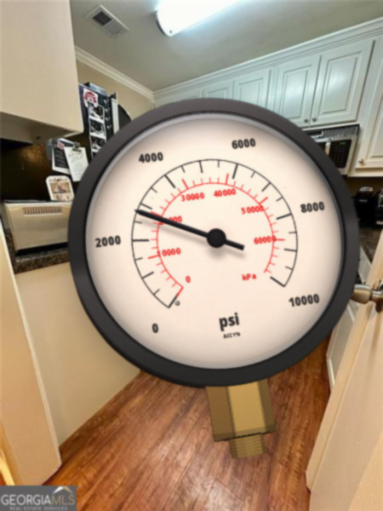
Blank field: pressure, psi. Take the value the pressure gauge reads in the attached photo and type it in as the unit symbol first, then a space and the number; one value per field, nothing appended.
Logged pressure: psi 2750
